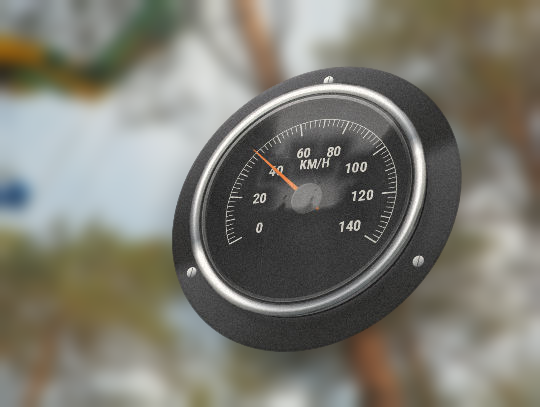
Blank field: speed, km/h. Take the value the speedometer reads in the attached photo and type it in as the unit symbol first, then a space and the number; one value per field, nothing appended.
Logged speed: km/h 40
